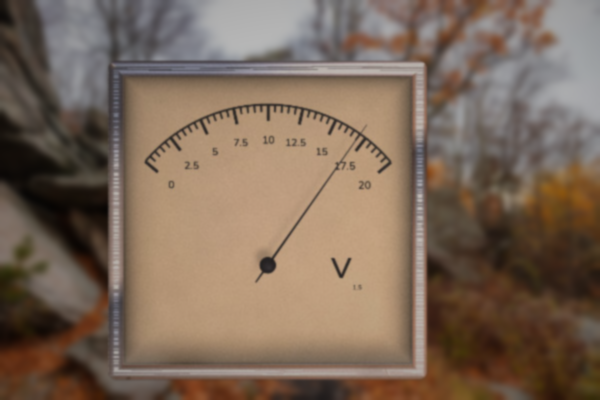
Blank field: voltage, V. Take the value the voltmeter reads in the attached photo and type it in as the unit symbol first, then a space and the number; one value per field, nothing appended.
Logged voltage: V 17
